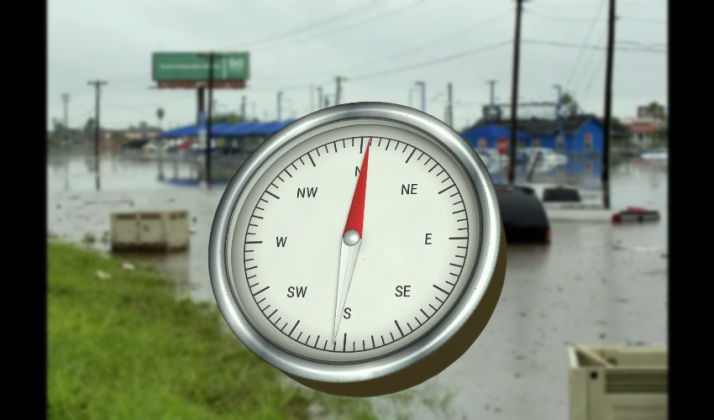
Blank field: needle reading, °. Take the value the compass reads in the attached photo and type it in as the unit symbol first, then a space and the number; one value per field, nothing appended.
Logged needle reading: ° 5
